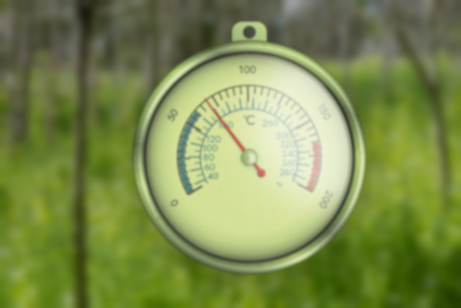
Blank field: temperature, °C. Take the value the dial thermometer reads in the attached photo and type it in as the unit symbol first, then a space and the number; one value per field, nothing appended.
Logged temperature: °C 70
